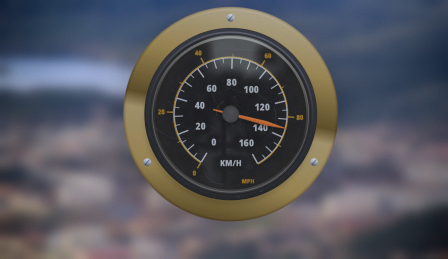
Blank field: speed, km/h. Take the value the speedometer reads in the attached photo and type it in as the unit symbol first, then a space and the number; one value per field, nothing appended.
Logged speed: km/h 135
